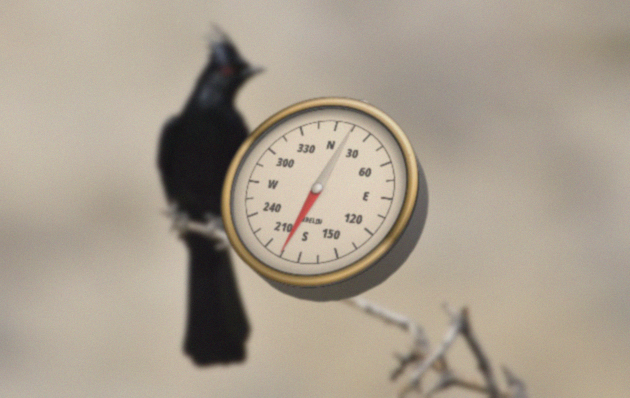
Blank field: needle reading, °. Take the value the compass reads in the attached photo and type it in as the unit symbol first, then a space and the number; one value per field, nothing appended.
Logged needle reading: ° 195
